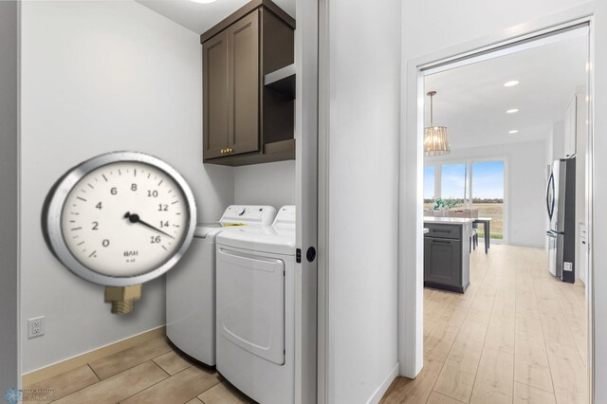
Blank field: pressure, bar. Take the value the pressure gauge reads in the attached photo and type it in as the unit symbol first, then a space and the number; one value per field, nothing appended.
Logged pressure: bar 15
